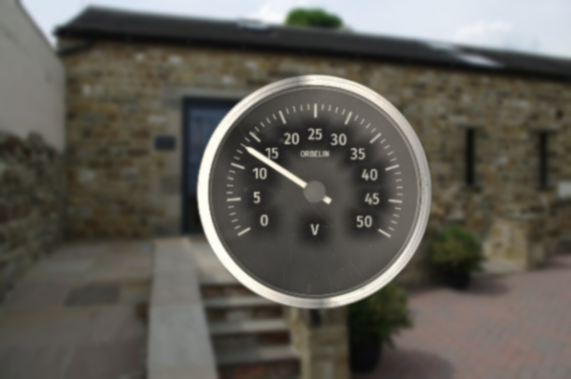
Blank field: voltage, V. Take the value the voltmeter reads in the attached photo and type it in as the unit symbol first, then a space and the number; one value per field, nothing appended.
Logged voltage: V 13
